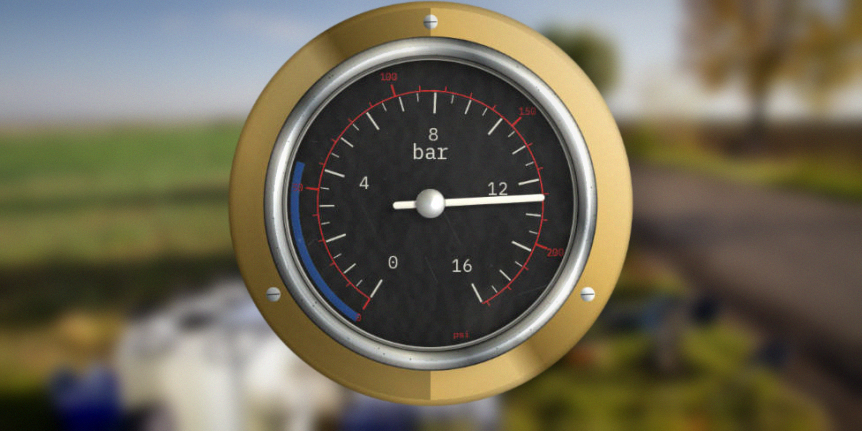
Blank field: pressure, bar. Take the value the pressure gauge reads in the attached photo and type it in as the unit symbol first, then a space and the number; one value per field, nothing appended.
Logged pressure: bar 12.5
